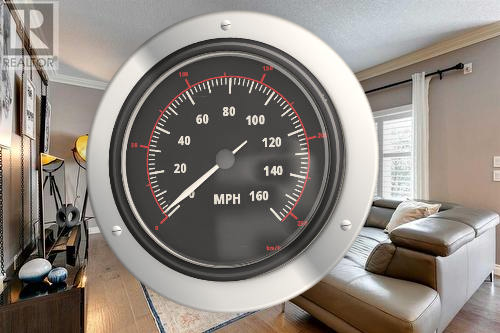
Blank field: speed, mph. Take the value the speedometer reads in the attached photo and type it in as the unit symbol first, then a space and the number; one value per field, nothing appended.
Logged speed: mph 2
